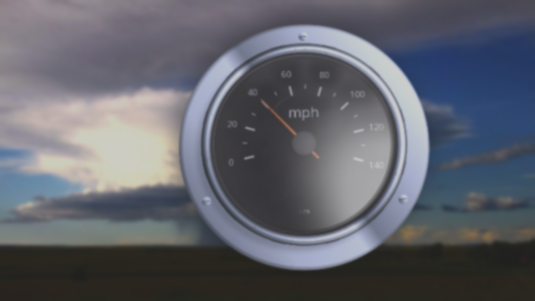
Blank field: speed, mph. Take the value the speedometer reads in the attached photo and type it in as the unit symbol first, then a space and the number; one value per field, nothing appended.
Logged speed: mph 40
